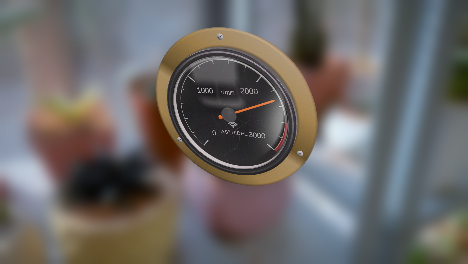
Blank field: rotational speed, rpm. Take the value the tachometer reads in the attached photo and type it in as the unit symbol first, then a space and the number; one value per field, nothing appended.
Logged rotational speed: rpm 2300
